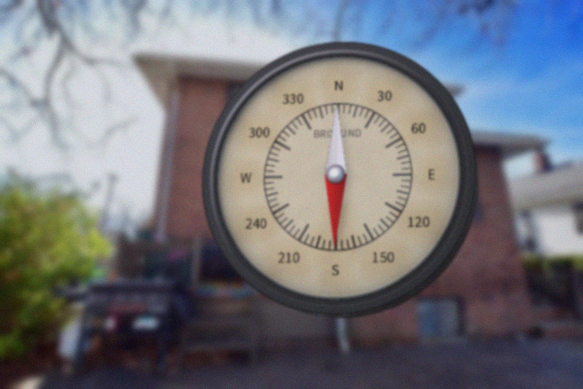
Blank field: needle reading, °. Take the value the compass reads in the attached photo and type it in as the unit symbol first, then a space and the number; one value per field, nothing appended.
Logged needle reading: ° 180
